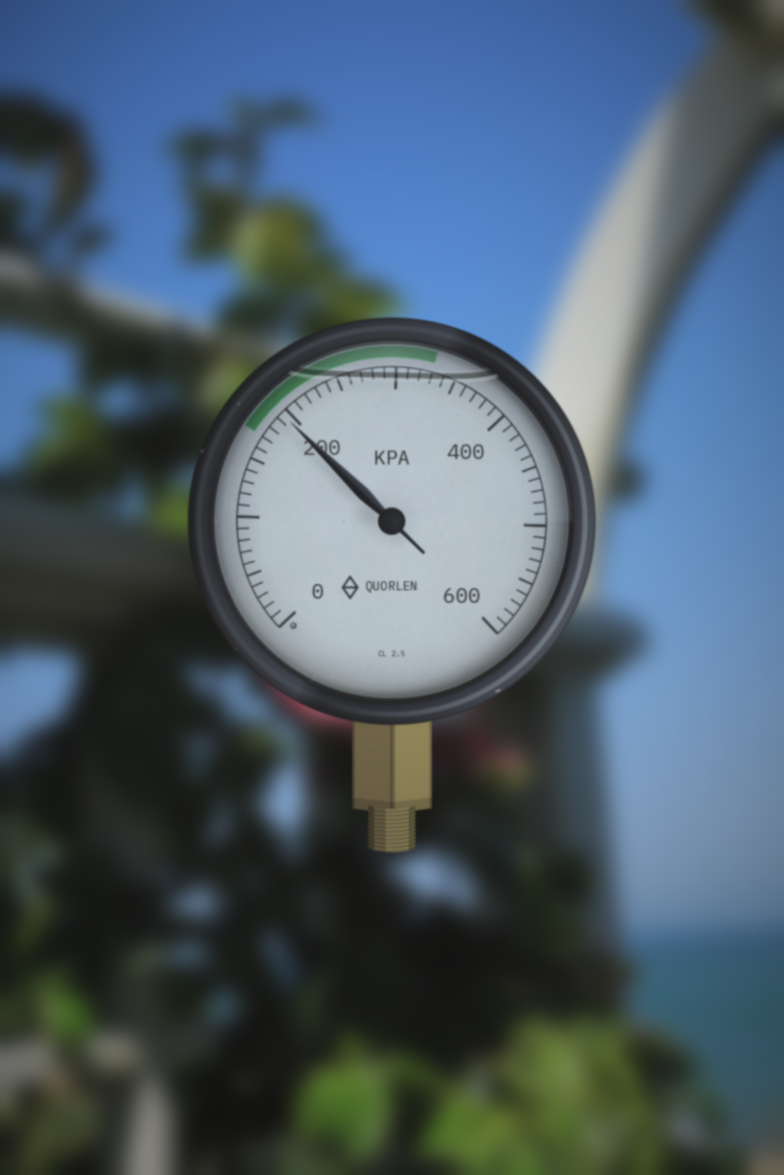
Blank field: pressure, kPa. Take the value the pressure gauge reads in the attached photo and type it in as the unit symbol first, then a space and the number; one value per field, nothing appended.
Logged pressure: kPa 195
